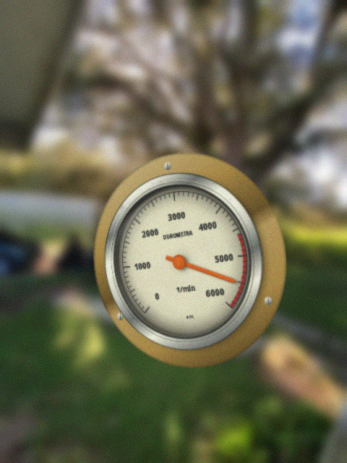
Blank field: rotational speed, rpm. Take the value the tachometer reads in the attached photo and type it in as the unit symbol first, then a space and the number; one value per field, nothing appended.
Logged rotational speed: rpm 5500
